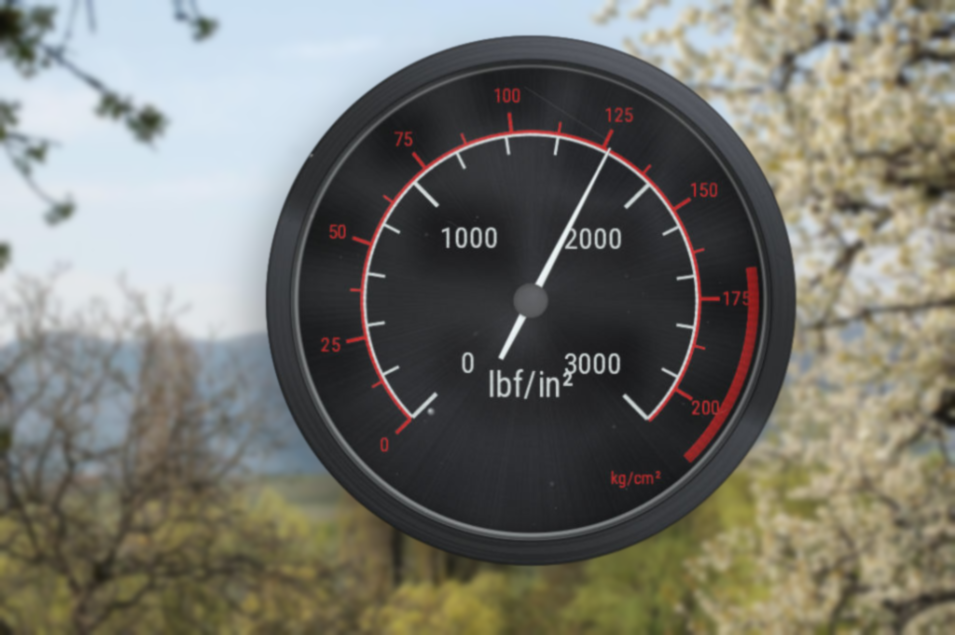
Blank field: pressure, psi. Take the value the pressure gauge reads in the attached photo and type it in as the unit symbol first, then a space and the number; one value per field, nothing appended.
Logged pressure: psi 1800
